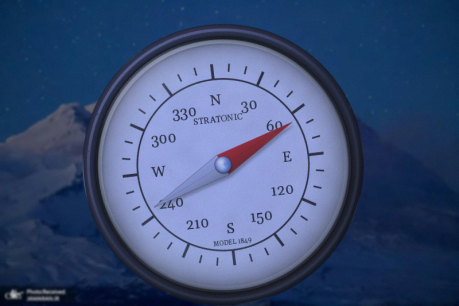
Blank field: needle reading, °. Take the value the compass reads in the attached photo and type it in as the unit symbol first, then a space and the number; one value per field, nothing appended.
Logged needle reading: ° 65
